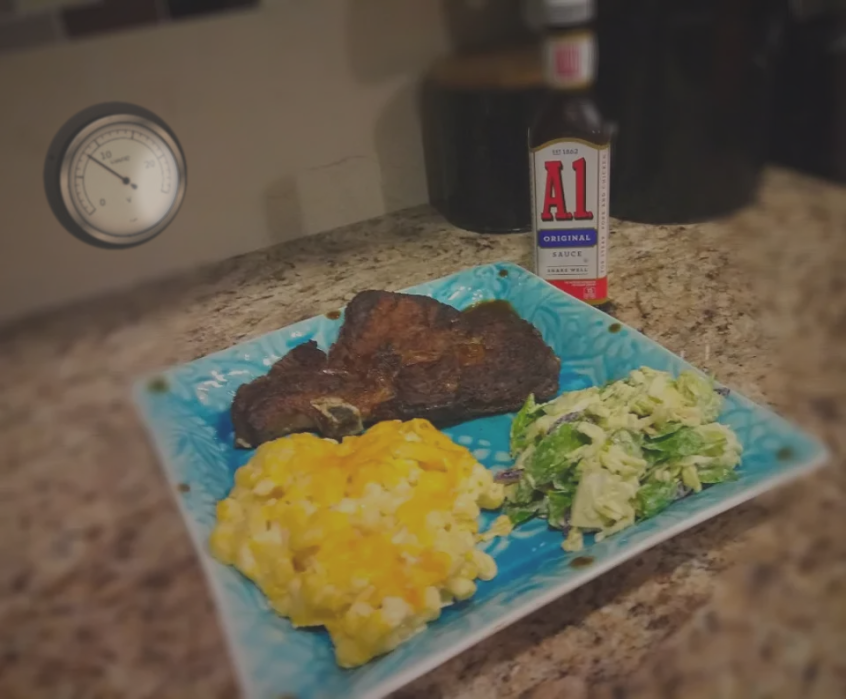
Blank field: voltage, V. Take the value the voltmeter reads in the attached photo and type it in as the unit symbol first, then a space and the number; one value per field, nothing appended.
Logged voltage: V 8
